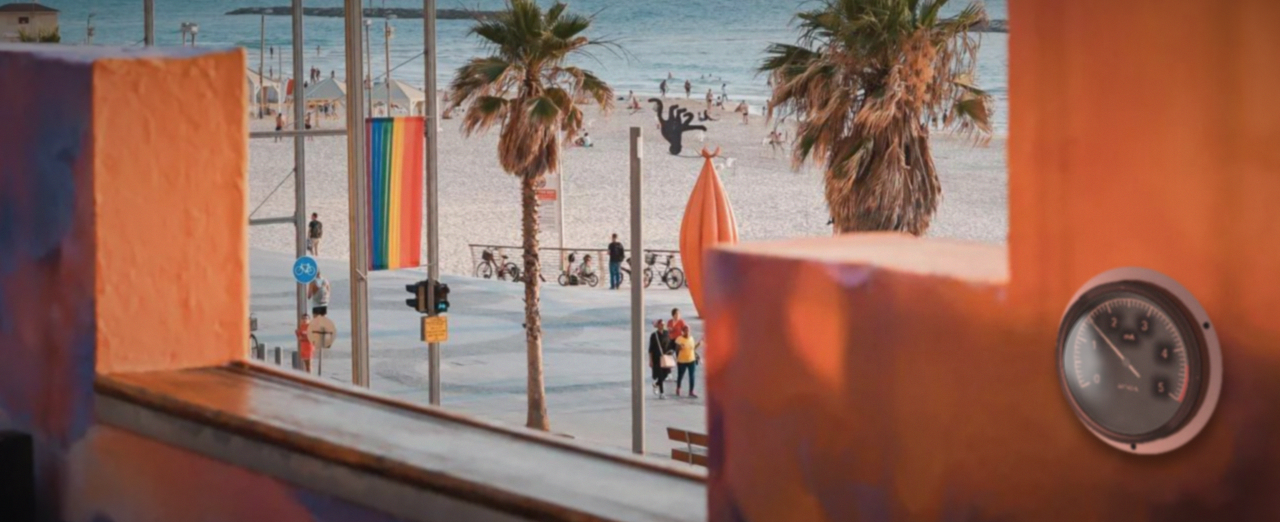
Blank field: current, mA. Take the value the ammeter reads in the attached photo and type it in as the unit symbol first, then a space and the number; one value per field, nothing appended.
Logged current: mA 1.5
